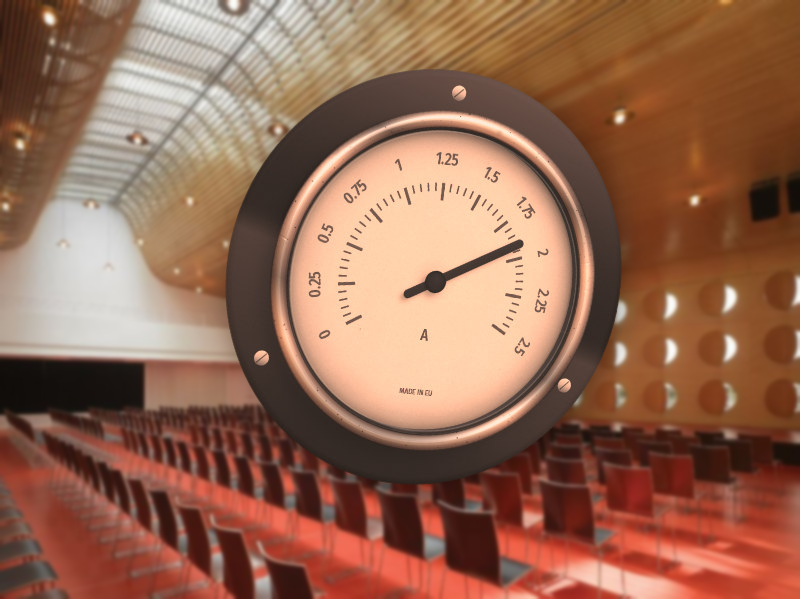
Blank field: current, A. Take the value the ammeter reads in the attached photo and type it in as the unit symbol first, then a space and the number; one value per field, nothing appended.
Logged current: A 1.9
